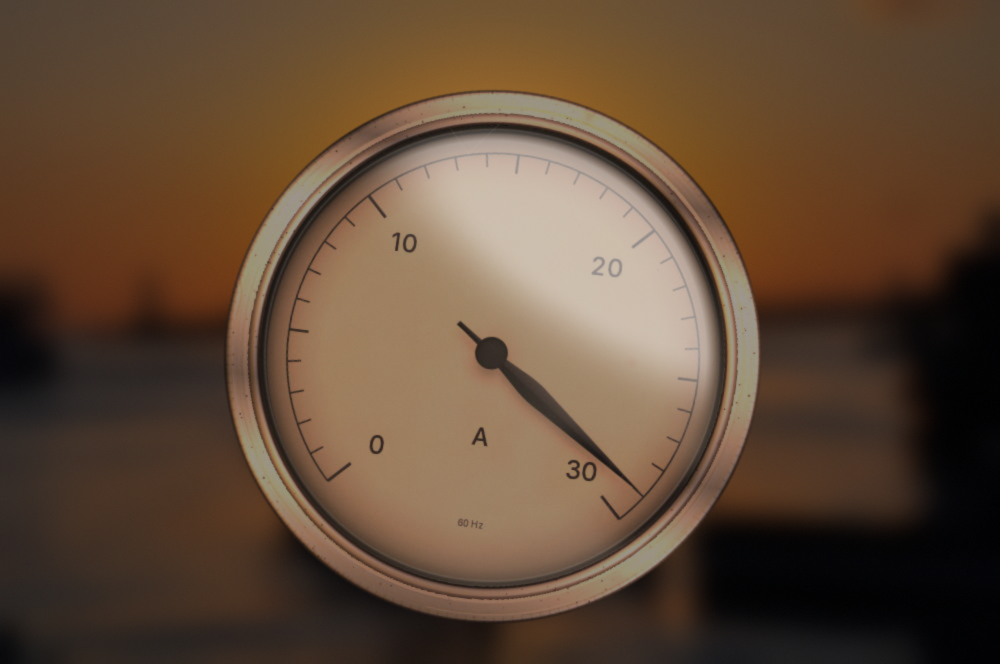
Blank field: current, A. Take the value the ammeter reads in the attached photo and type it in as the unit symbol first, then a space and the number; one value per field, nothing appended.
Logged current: A 29
